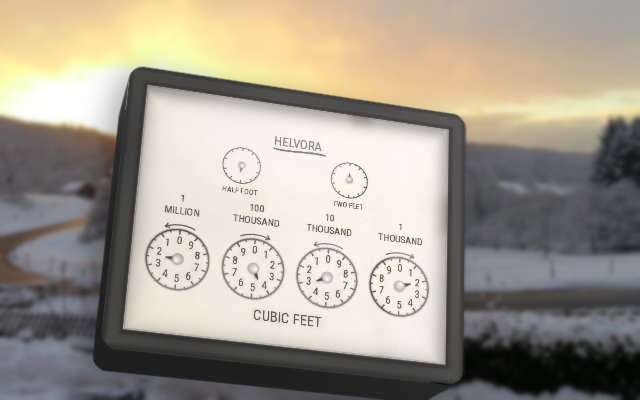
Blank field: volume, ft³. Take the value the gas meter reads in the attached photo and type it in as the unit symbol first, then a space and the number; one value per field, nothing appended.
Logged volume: ft³ 243200
